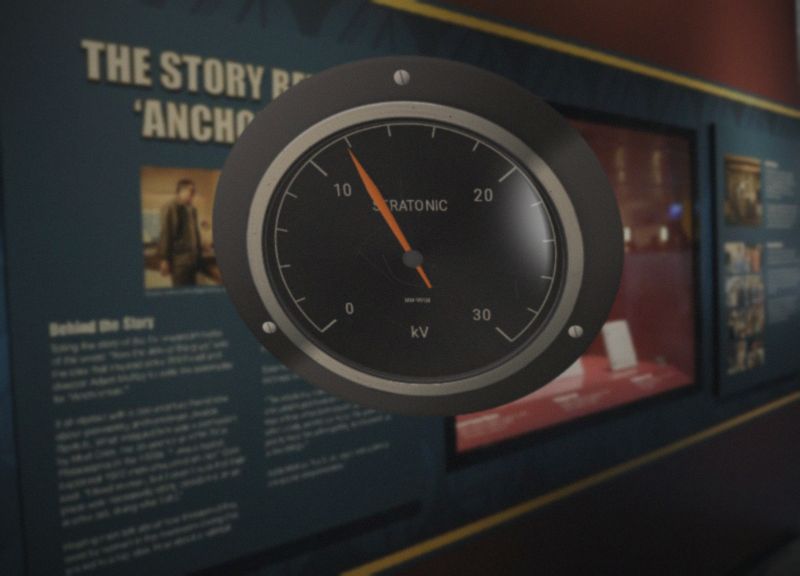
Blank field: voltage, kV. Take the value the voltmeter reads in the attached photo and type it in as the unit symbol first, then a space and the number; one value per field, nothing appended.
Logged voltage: kV 12
